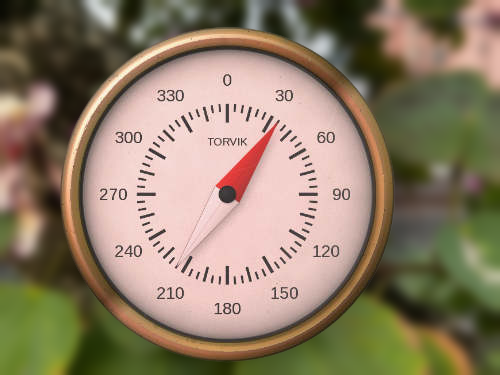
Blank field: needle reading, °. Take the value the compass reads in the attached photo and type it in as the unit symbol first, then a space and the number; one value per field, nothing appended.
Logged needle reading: ° 35
